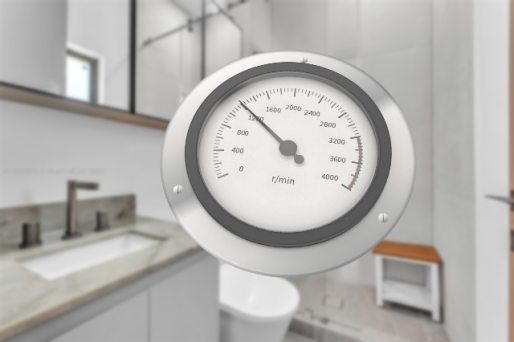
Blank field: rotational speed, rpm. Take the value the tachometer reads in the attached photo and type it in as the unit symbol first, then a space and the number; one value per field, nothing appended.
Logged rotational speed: rpm 1200
